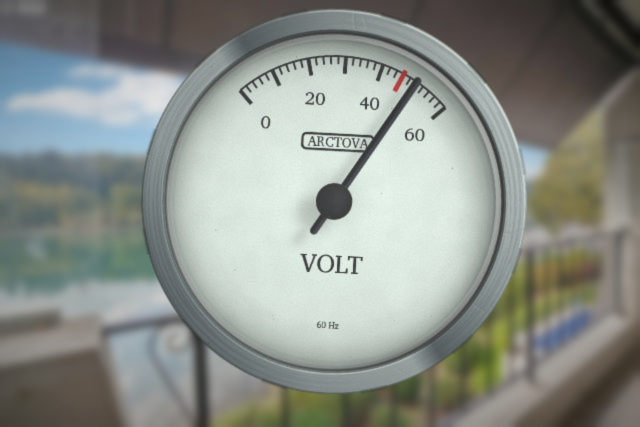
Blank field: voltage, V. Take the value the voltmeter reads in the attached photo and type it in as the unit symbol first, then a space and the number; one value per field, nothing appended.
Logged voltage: V 50
